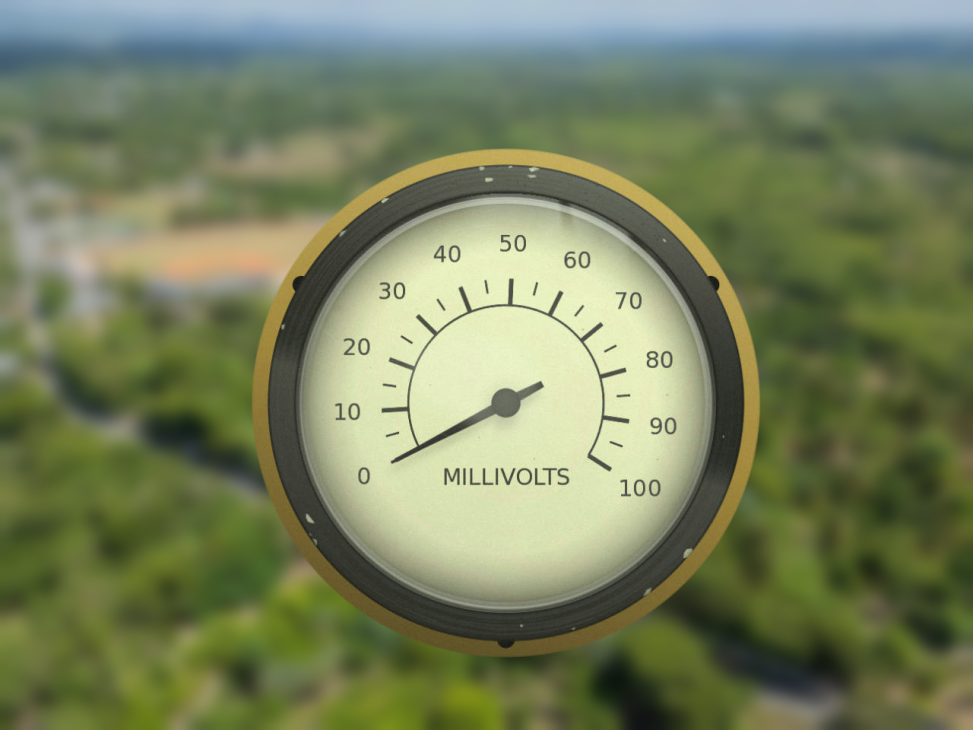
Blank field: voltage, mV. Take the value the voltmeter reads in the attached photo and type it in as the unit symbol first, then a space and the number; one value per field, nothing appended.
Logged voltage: mV 0
